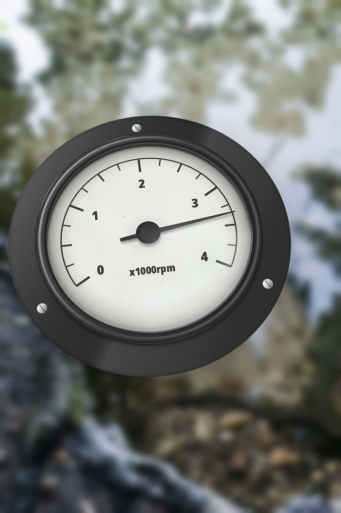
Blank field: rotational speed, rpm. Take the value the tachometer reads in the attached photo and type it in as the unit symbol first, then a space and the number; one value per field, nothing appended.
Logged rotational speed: rpm 3375
